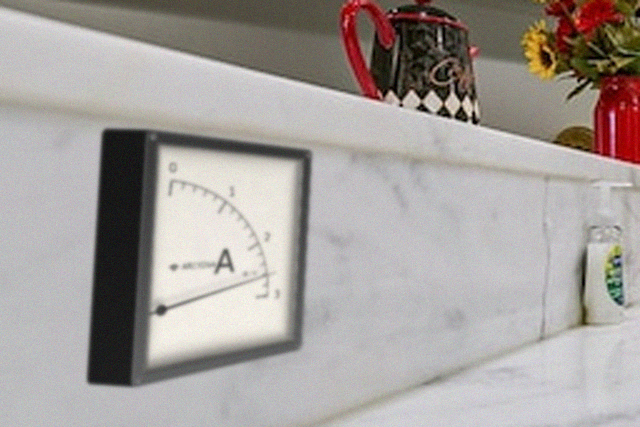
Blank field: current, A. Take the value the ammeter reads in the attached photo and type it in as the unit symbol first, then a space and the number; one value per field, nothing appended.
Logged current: A 2.6
